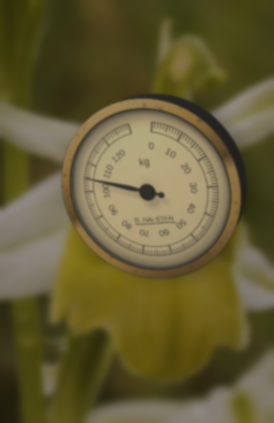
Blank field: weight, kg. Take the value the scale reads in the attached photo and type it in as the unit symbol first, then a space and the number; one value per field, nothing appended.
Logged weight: kg 105
